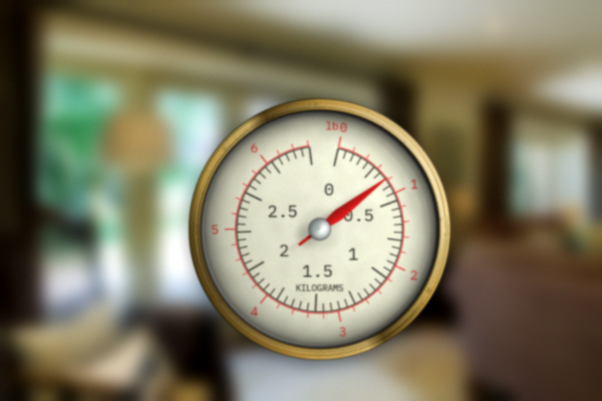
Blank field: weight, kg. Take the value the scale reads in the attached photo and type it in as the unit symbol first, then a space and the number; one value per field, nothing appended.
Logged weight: kg 0.35
